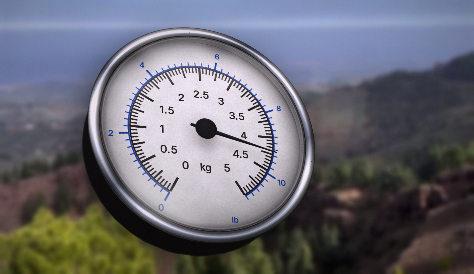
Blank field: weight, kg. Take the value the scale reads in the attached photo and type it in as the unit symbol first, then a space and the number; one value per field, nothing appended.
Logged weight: kg 4.25
